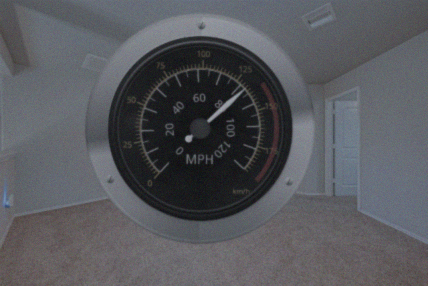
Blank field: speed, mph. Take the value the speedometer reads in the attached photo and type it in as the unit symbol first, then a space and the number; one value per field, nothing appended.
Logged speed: mph 82.5
